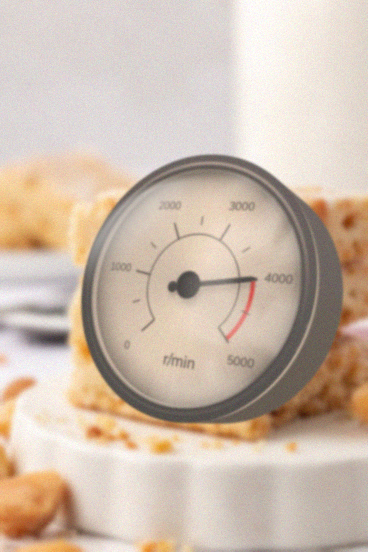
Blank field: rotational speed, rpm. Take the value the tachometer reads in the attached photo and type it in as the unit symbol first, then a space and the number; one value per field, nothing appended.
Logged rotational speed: rpm 4000
